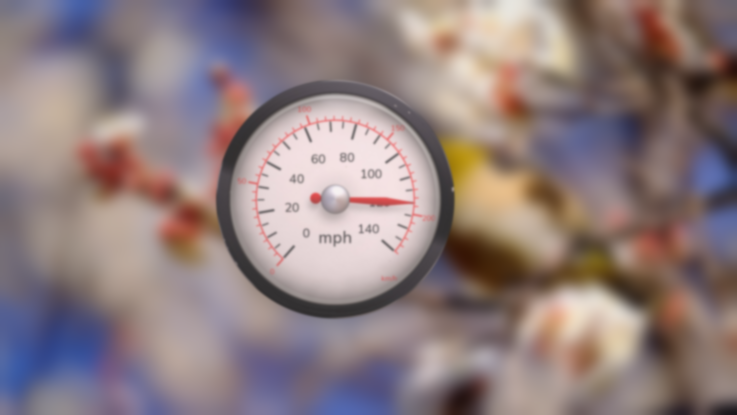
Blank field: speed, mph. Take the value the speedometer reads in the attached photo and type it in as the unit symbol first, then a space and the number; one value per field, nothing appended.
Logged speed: mph 120
